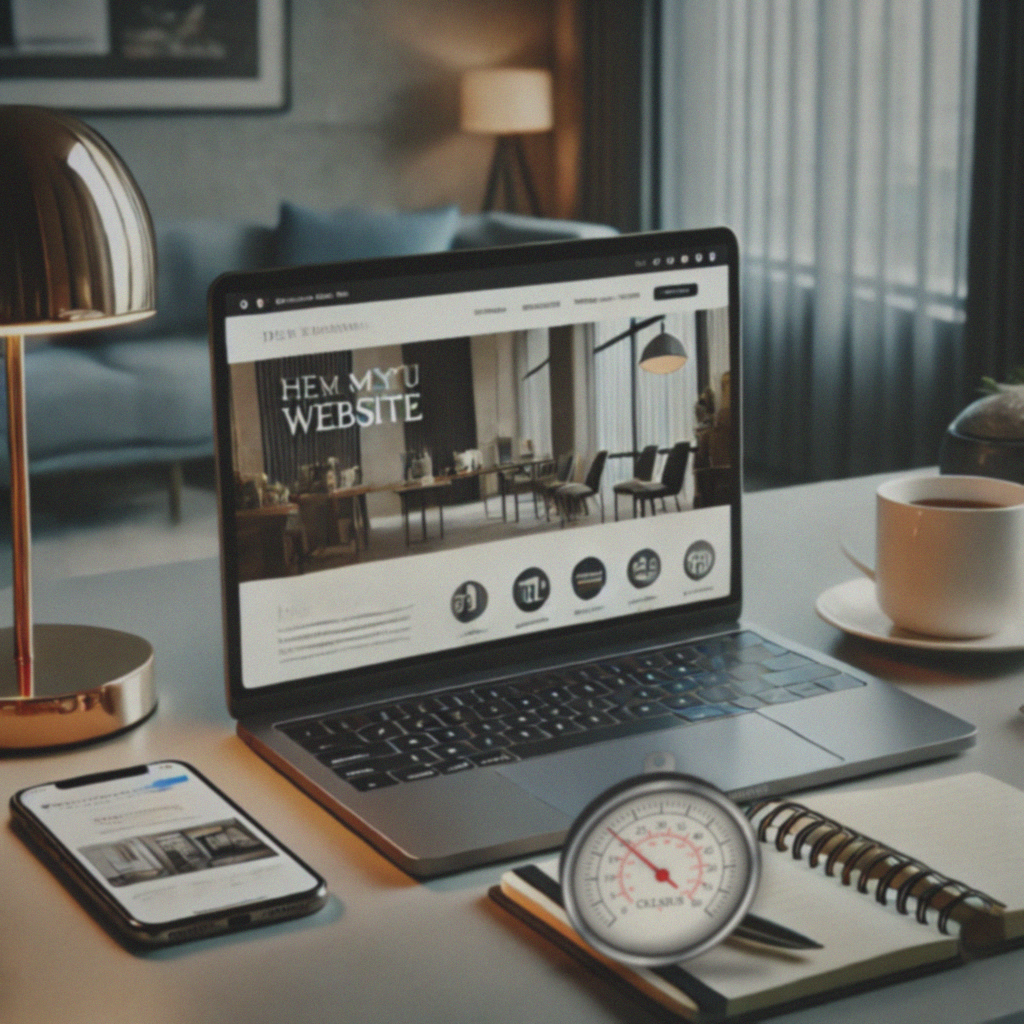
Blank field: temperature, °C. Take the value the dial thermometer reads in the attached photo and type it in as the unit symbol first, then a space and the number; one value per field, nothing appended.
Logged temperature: °C 20
